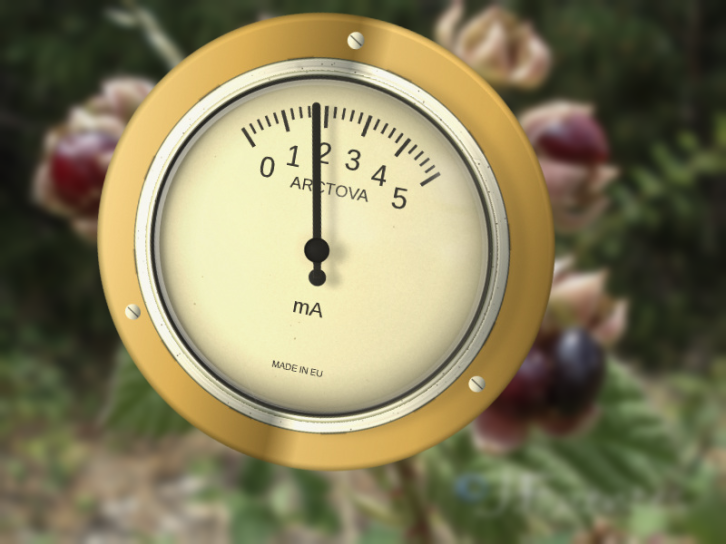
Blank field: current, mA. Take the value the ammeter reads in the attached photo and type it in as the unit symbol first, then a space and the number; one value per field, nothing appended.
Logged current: mA 1.8
